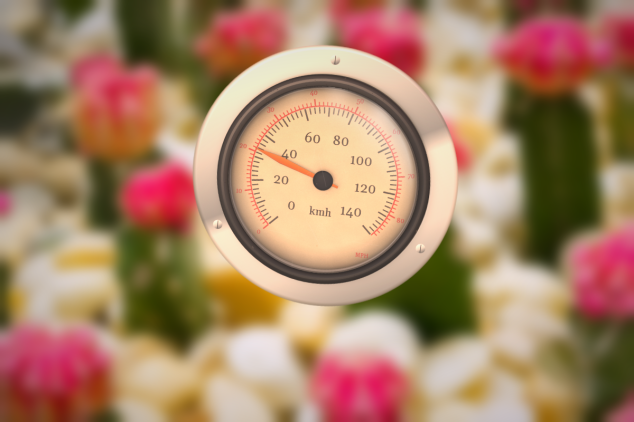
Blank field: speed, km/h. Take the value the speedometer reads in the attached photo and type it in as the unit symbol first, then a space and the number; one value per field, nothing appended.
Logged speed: km/h 34
